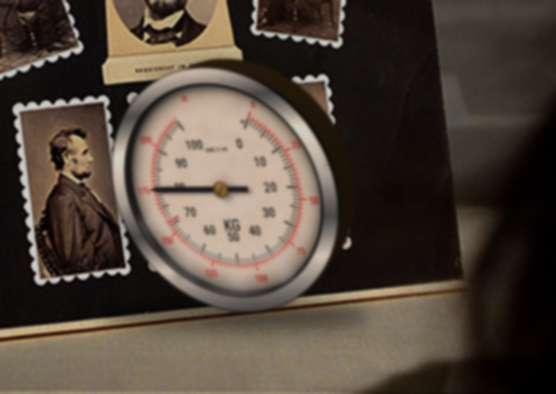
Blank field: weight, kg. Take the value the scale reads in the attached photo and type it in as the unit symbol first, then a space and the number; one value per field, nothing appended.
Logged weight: kg 80
